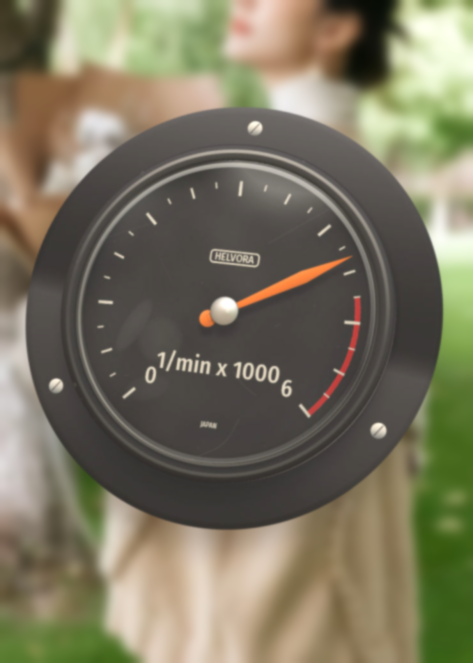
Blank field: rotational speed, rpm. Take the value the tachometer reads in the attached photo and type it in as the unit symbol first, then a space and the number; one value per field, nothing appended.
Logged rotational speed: rpm 4375
